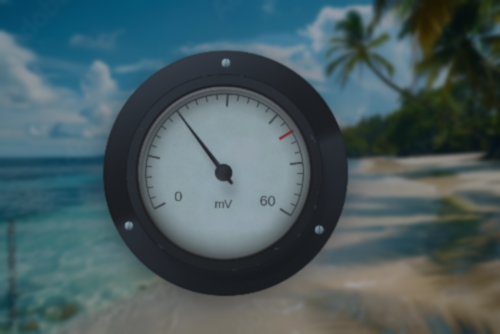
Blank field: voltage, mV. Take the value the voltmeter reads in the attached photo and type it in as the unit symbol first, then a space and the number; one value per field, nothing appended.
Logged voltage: mV 20
